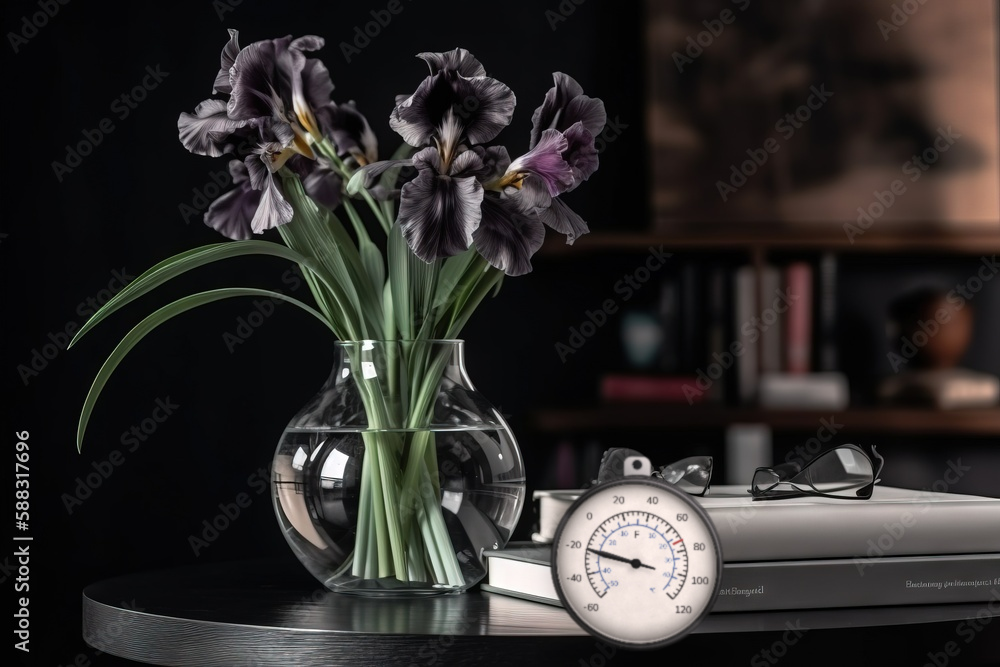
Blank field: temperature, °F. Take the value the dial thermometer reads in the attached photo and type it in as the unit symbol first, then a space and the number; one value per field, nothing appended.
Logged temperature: °F -20
